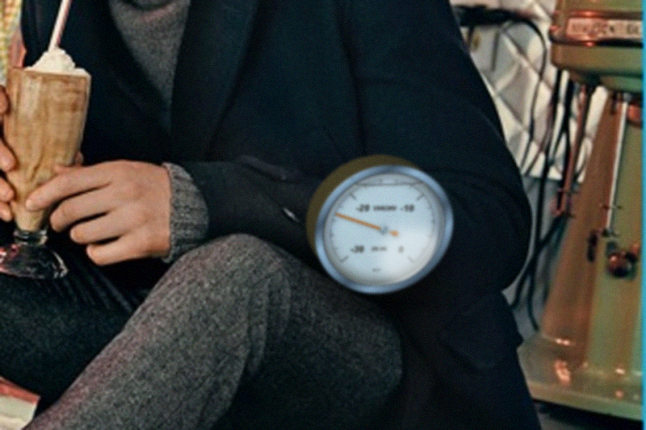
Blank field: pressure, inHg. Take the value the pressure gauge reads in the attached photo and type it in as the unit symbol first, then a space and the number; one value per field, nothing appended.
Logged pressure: inHg -23
